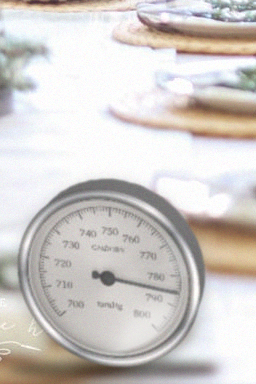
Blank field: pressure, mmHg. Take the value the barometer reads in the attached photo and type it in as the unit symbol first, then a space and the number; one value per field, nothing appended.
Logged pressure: mmHg 785
